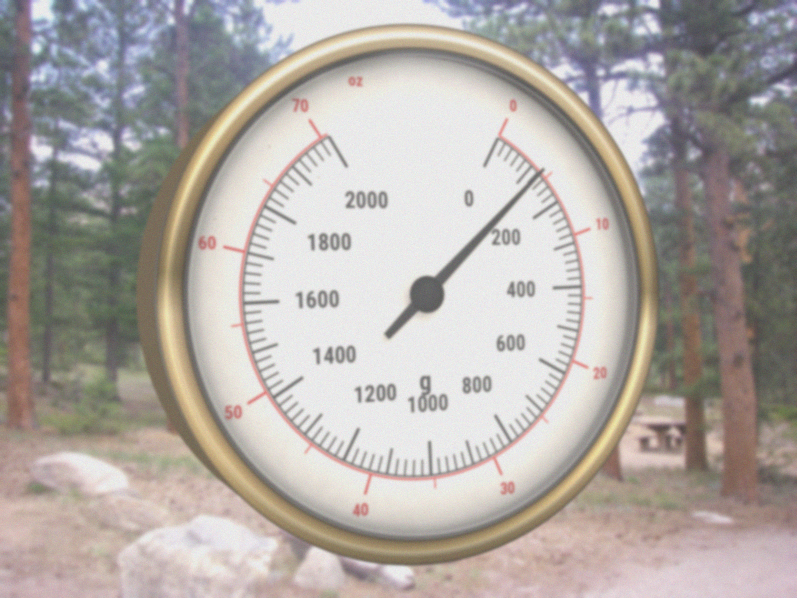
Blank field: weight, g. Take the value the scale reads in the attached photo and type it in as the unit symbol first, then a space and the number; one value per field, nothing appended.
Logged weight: g 120
